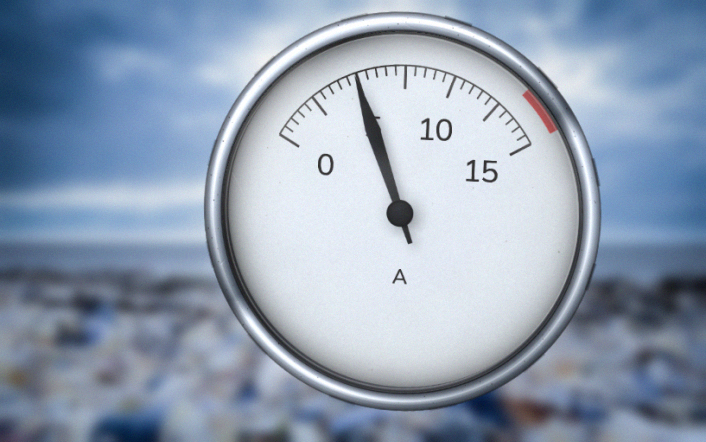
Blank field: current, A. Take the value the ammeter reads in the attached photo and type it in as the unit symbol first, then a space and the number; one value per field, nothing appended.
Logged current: A 5
